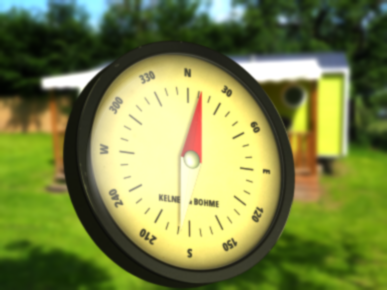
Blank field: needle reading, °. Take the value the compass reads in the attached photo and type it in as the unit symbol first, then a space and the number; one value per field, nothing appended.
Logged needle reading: ° 10
